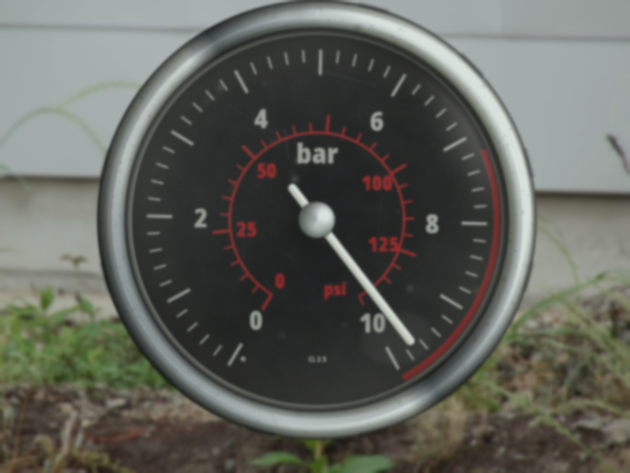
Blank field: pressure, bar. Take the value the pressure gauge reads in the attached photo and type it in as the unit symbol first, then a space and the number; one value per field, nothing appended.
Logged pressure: bar 9.7
